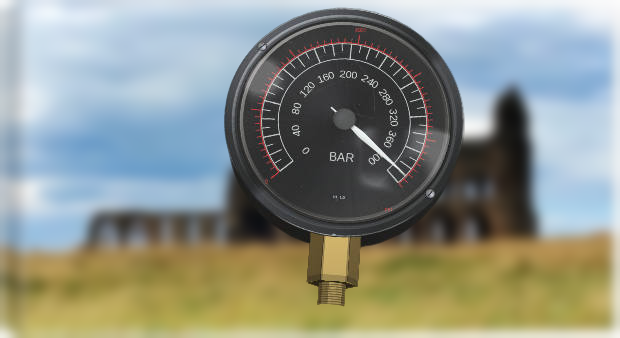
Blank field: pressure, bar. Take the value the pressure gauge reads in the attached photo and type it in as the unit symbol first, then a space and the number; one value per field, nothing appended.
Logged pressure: bar 390
